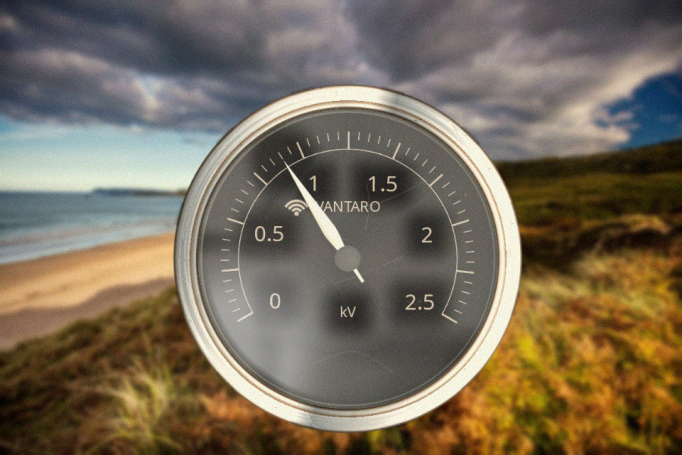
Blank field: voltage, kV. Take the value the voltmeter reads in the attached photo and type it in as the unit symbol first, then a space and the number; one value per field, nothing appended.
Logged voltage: kV 0.9
